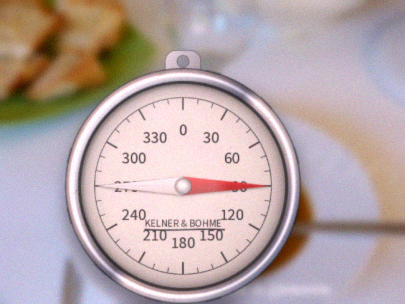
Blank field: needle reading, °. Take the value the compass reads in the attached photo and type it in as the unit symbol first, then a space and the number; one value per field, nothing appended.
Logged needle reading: ° 90
